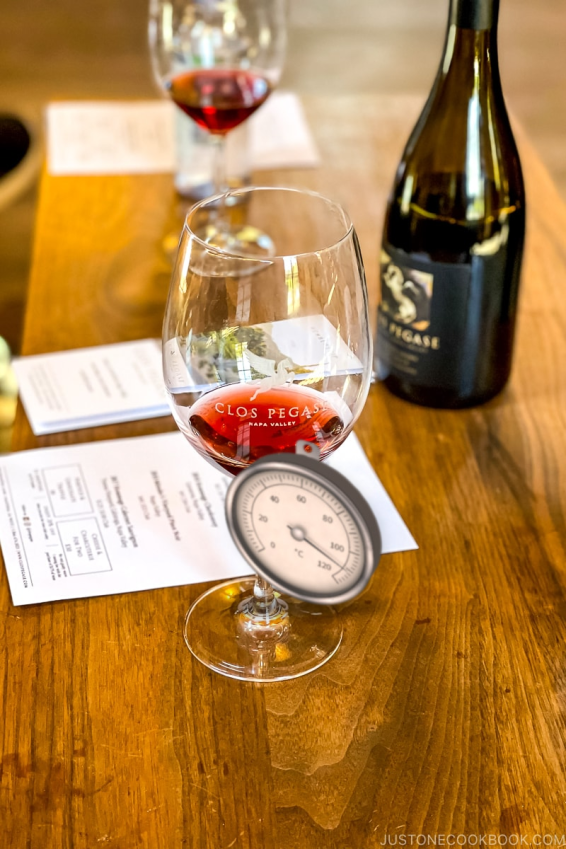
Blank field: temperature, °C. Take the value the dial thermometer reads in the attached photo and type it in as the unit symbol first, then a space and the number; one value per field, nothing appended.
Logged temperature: °C 110
